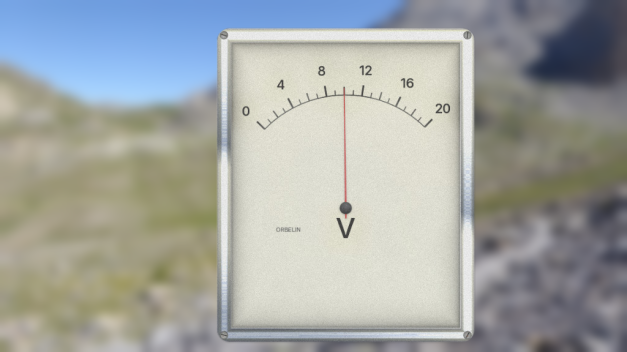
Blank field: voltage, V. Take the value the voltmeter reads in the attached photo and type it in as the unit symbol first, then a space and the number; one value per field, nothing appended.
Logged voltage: V 10
